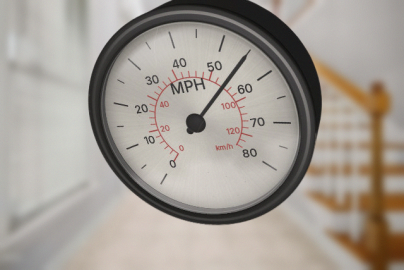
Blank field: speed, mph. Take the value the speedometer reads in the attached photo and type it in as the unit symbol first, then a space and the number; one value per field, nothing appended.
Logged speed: mph 55
